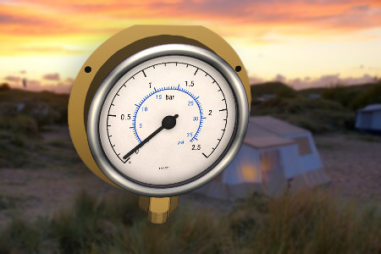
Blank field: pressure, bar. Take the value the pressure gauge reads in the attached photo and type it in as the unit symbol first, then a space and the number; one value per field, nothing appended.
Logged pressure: bar 0.05
